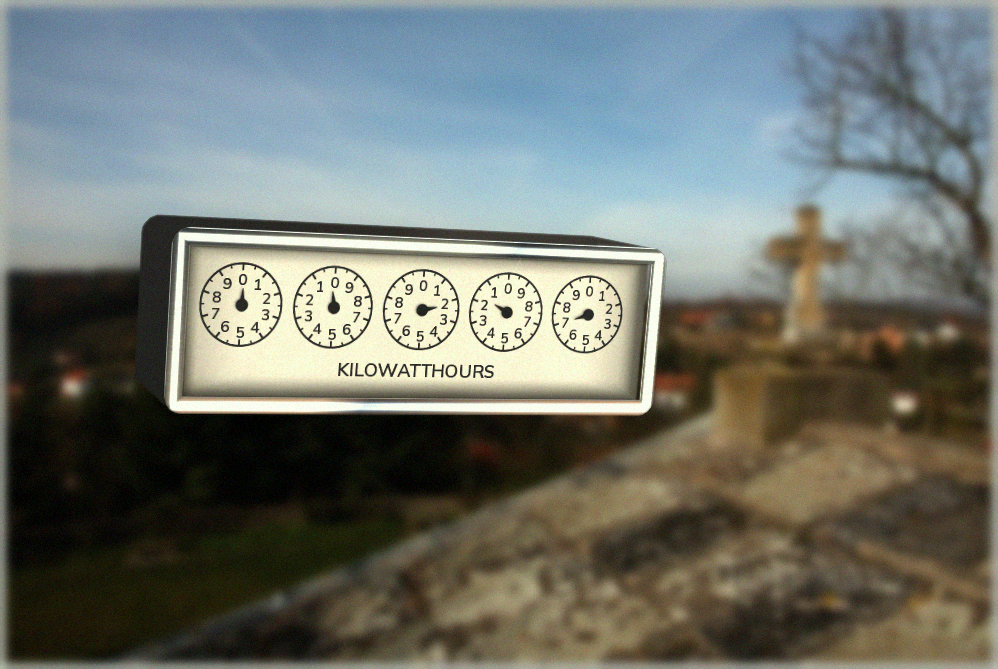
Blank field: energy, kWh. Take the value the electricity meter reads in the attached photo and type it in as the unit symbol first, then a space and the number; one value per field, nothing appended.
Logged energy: kWh 217
